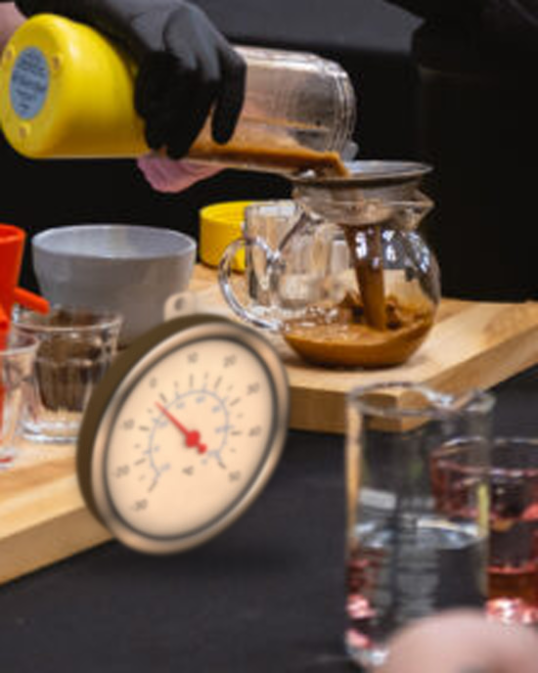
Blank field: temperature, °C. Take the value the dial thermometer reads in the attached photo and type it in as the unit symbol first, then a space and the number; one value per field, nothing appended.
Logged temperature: °C -2.5
